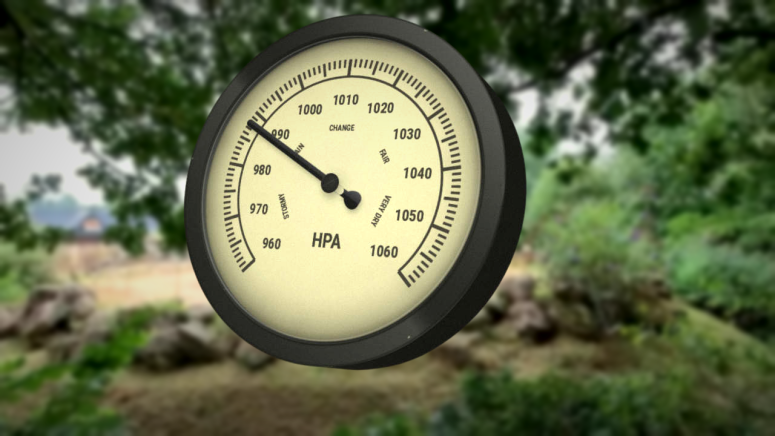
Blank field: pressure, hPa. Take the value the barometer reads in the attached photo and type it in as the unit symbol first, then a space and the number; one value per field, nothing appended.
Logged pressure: hPa 988
